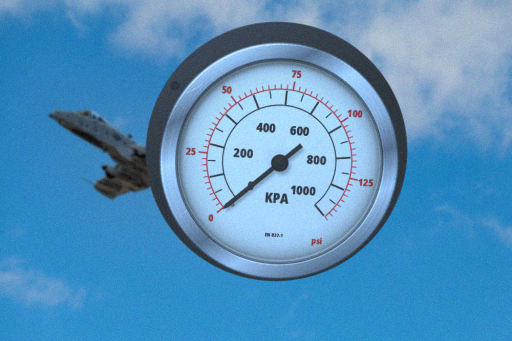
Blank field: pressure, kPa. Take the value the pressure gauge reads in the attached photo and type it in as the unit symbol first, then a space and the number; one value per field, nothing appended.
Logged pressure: kPa 0
